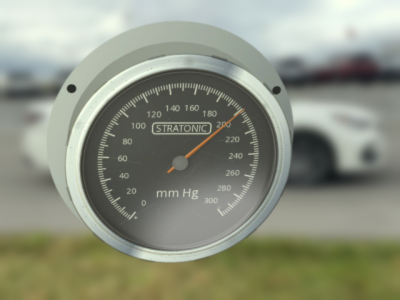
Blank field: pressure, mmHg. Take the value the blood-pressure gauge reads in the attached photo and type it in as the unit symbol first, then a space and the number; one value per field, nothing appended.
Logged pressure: mmHg 200
